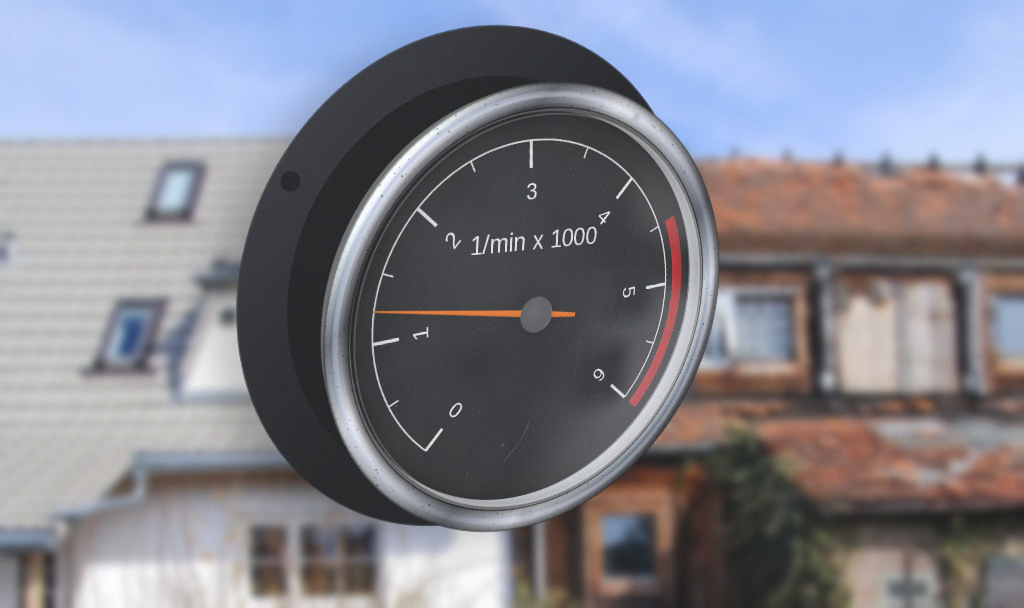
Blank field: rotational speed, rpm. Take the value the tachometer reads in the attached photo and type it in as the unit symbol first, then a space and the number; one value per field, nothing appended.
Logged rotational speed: rpm 1250
